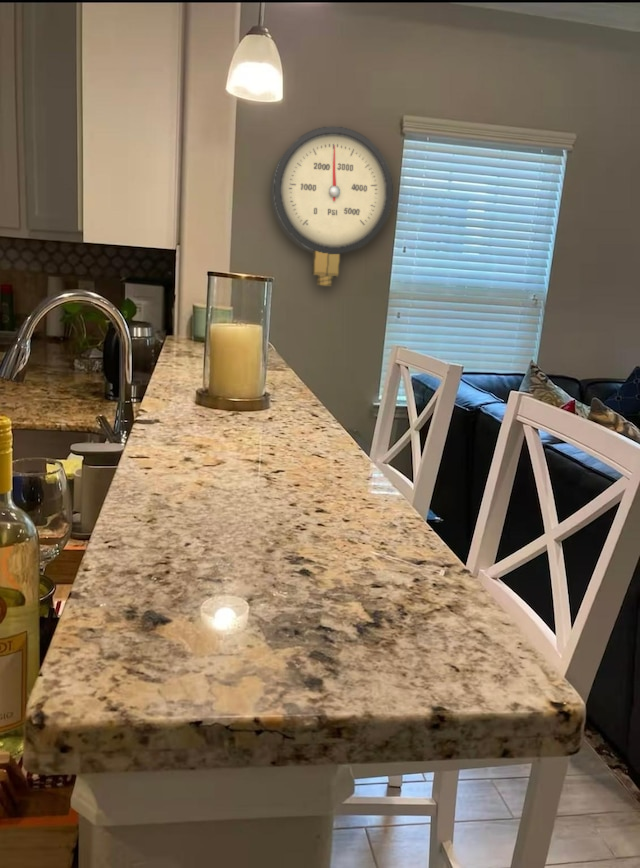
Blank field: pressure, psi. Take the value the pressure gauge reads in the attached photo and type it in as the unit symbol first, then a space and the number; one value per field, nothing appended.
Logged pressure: psi 2500
